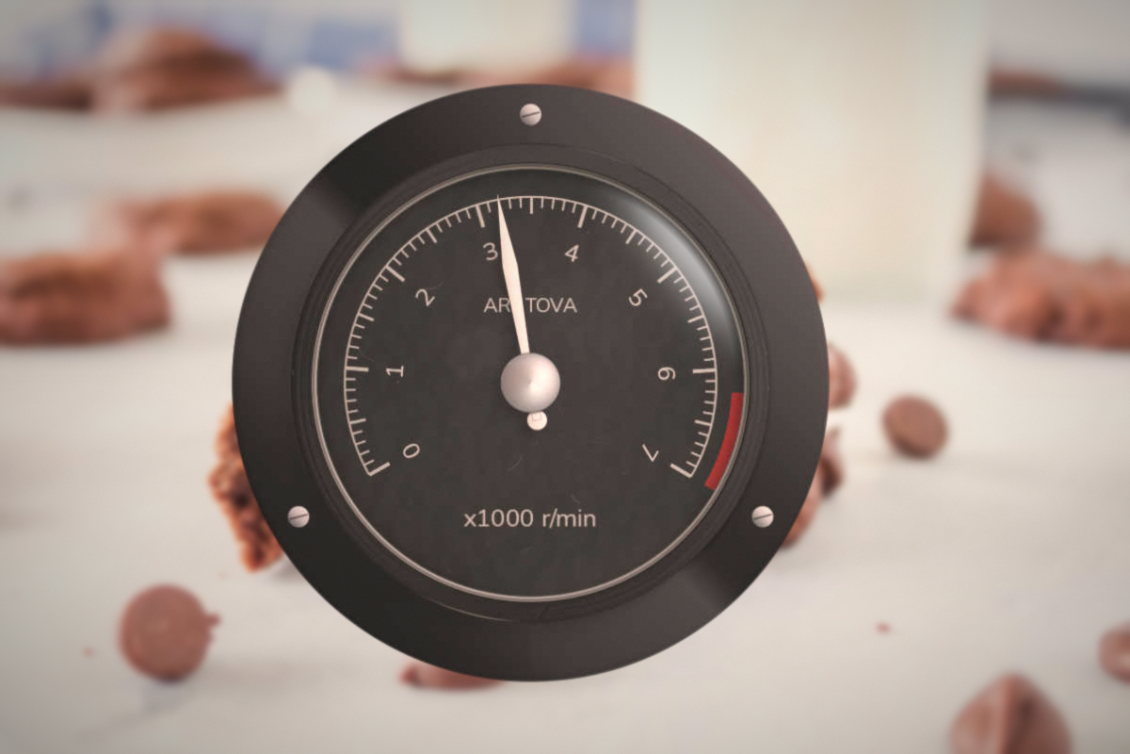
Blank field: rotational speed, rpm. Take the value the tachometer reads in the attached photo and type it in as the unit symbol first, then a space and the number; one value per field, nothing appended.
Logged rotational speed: rpm 3200
